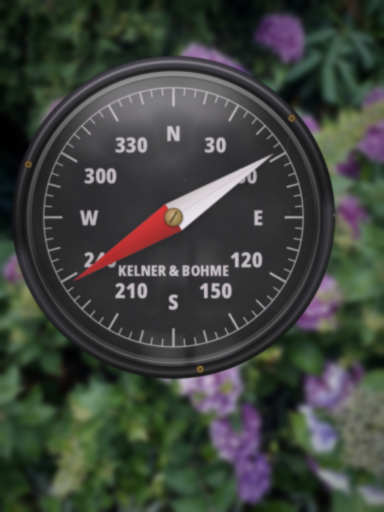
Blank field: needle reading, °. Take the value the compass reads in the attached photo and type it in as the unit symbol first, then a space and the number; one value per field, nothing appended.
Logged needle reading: ° 237.5
